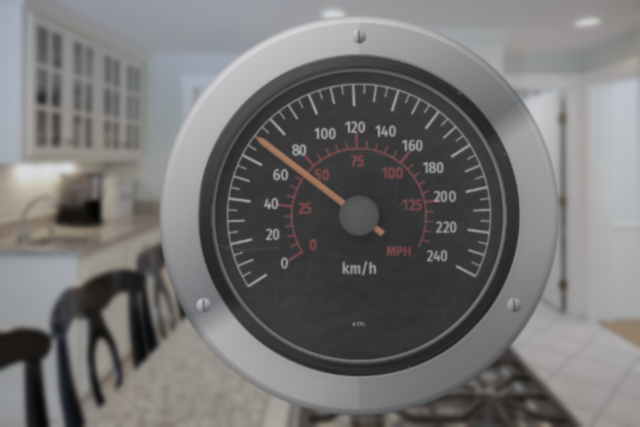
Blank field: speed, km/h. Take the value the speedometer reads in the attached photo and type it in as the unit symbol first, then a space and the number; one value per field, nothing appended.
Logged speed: km/h 70
